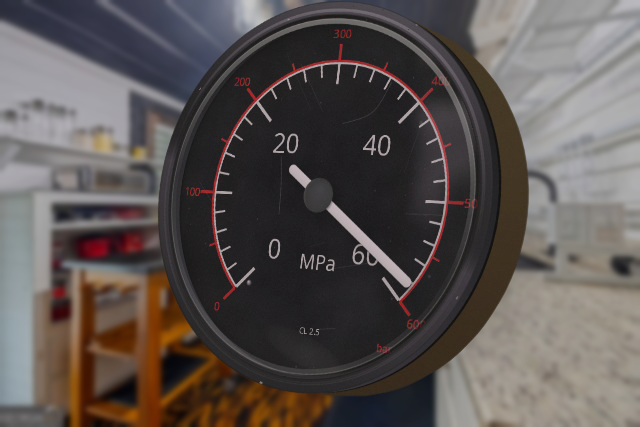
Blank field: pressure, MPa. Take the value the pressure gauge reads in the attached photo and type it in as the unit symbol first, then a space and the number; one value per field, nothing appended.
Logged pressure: MPa 58
